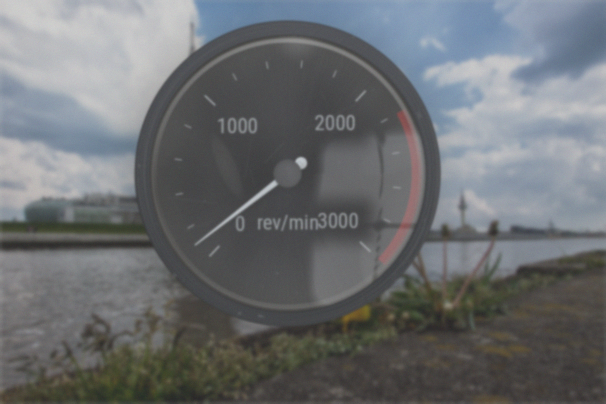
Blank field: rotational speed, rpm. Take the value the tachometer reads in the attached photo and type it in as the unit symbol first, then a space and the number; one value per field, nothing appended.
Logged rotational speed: rpm 100
